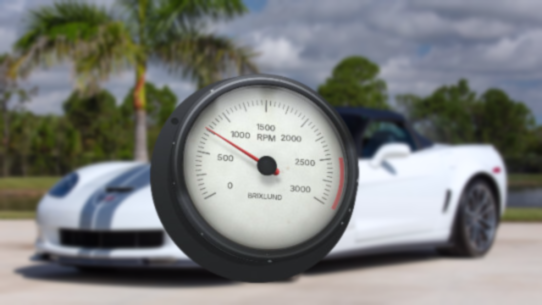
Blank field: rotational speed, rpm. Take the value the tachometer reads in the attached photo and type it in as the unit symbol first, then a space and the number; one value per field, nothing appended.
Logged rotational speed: rpm 750
